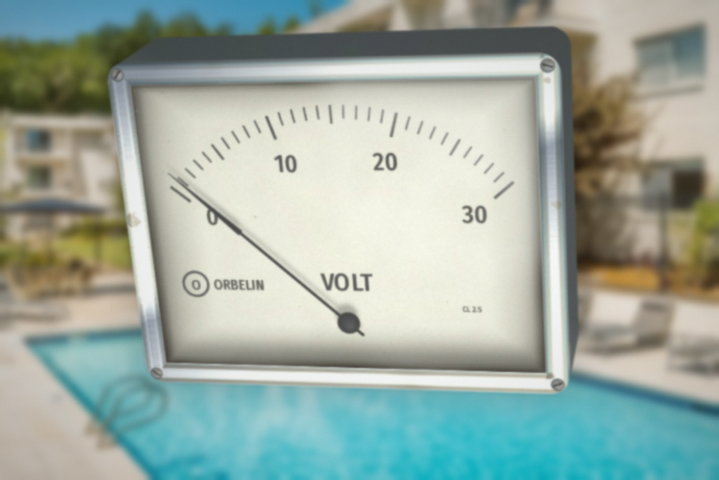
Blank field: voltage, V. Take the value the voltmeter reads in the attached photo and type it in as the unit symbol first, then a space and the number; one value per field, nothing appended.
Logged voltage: V 1
